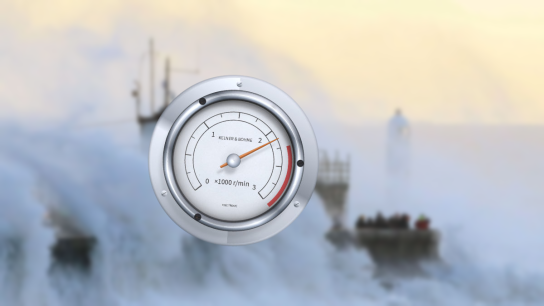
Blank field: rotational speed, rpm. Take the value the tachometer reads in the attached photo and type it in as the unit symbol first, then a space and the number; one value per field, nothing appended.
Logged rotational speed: rpm 2125
